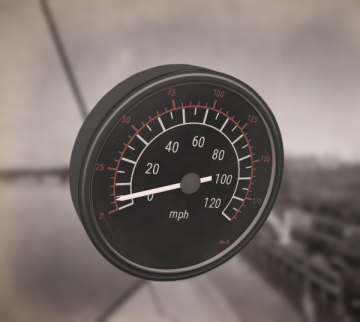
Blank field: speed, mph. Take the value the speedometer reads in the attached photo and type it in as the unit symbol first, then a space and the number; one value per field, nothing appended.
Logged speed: mph 5
